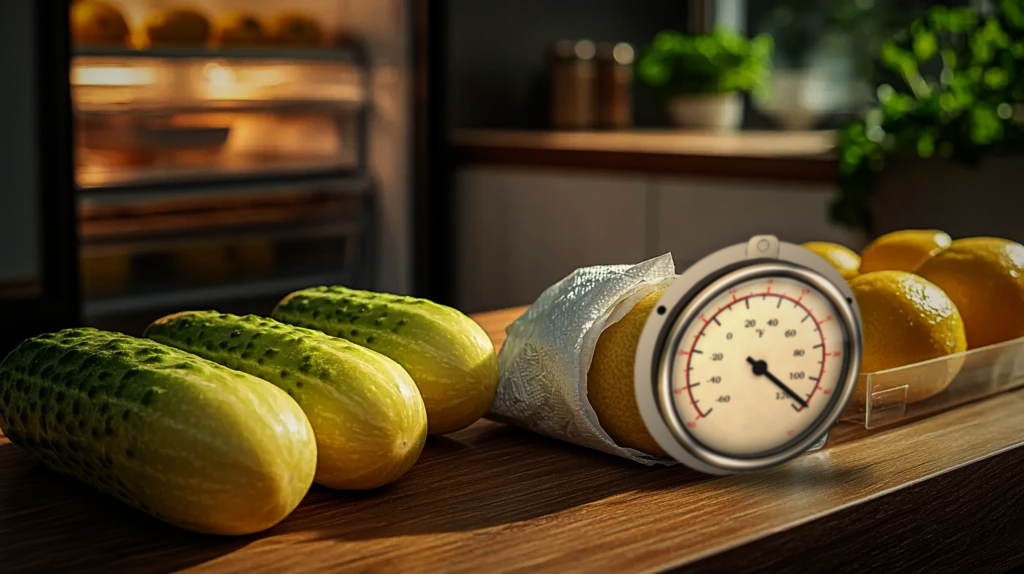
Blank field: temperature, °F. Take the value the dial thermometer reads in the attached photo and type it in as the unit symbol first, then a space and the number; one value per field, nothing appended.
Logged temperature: °F 115
